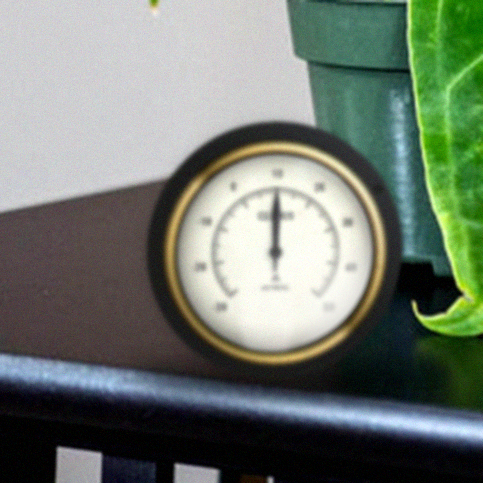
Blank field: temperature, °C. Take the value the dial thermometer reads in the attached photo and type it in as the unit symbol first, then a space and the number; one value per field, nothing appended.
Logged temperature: °C 10
